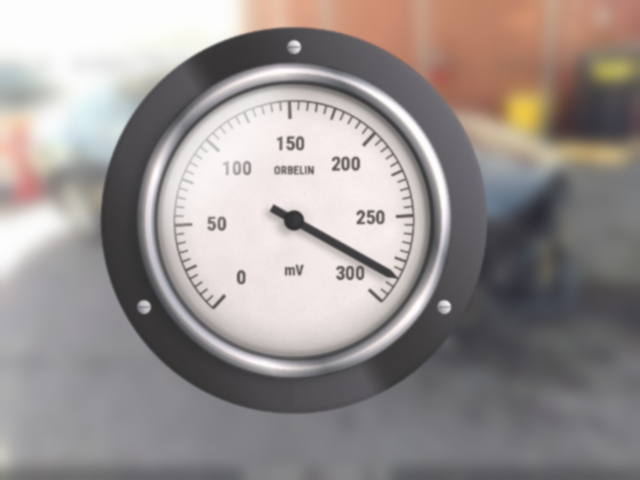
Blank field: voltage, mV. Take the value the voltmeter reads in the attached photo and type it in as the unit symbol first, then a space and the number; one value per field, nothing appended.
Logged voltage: mV 285
